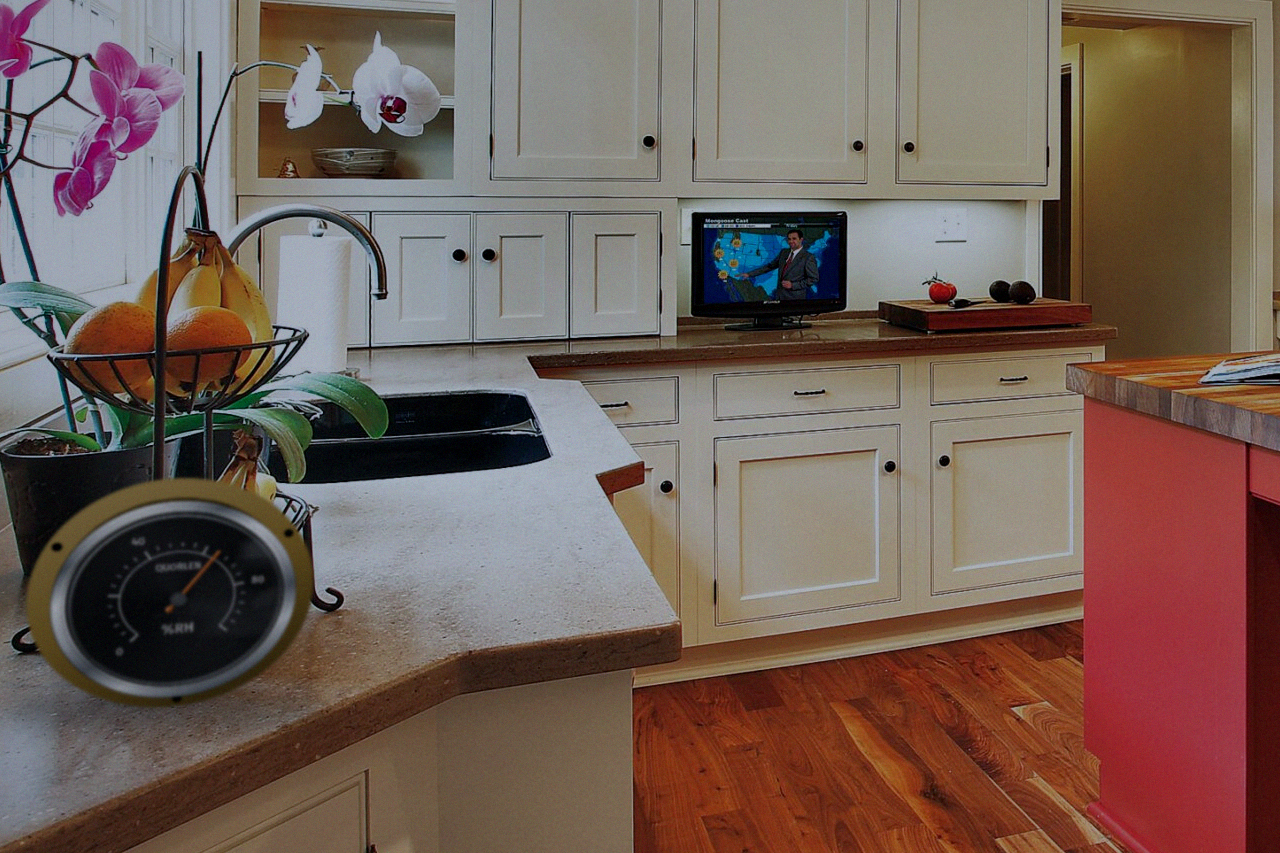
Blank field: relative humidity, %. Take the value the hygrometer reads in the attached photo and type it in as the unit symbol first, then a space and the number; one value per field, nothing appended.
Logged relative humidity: % 64
